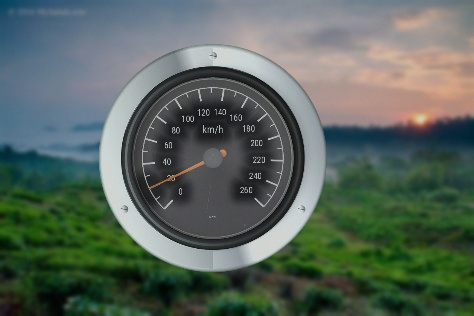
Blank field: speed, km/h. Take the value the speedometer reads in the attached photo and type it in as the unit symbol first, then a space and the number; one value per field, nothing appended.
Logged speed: km/h 20
